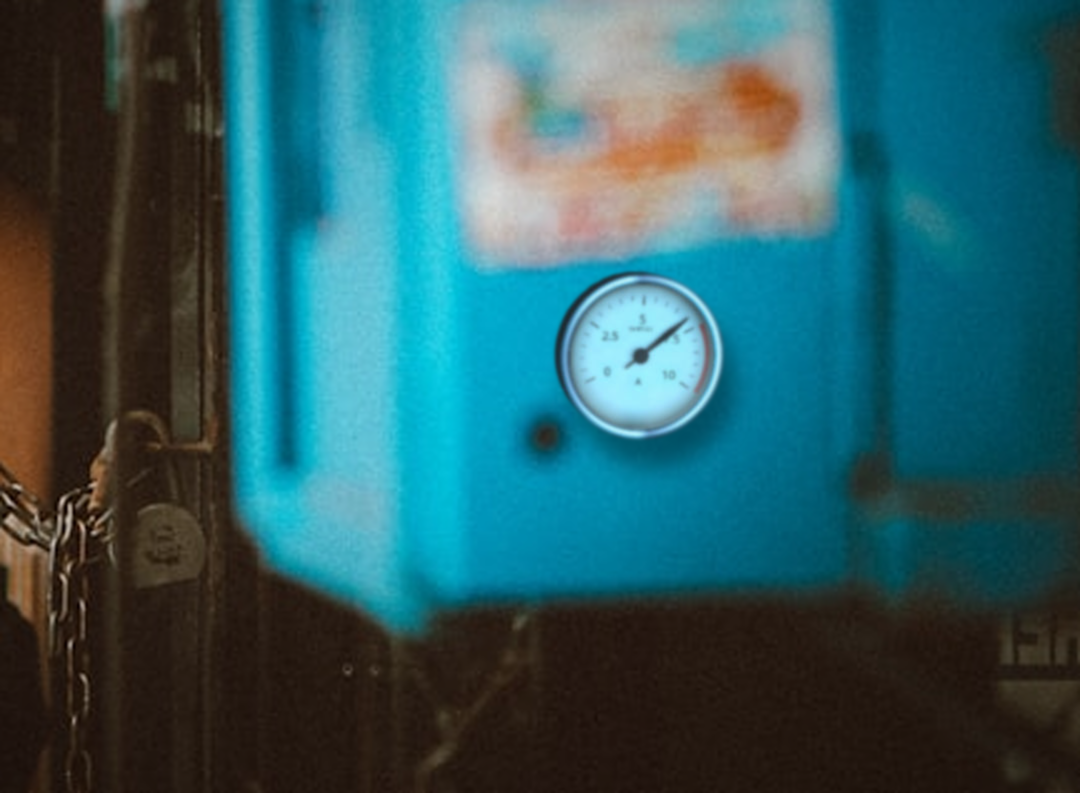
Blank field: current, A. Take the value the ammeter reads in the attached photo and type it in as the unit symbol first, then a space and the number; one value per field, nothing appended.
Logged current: A 7
